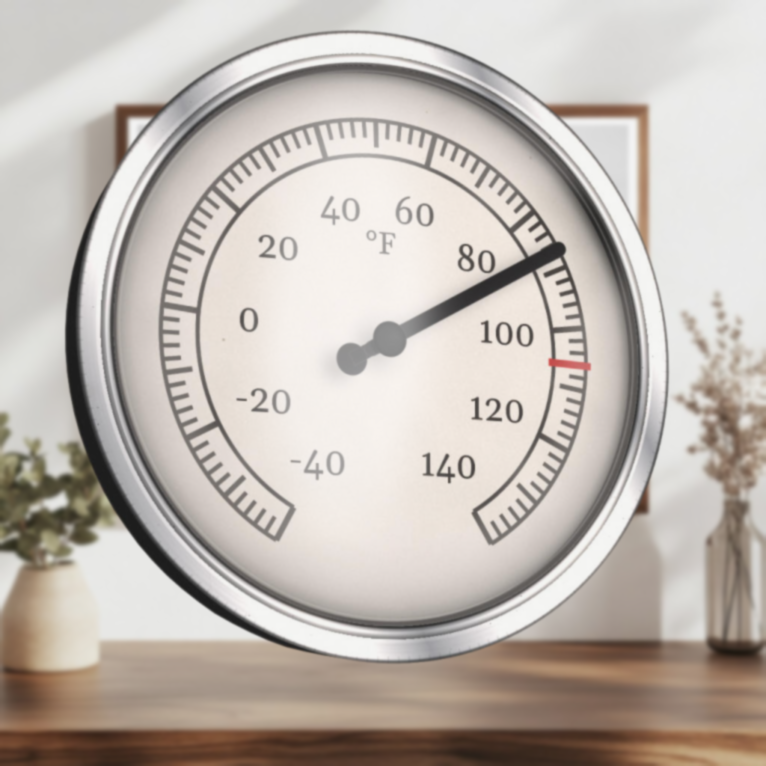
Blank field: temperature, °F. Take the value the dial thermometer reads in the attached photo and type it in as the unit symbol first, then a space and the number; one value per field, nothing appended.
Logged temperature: °F 87
